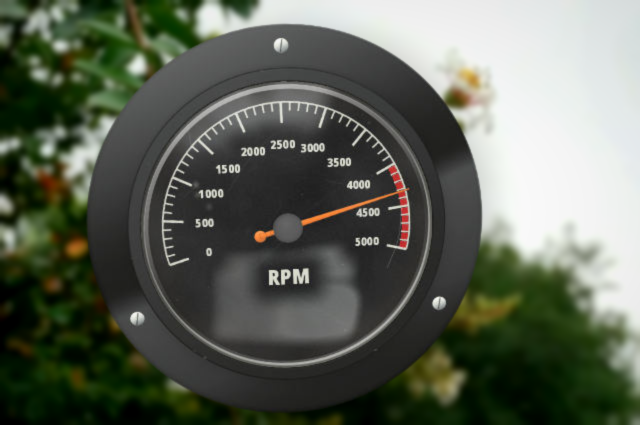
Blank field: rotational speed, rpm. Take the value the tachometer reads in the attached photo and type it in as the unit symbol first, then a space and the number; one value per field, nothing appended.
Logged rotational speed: rpm 4300
